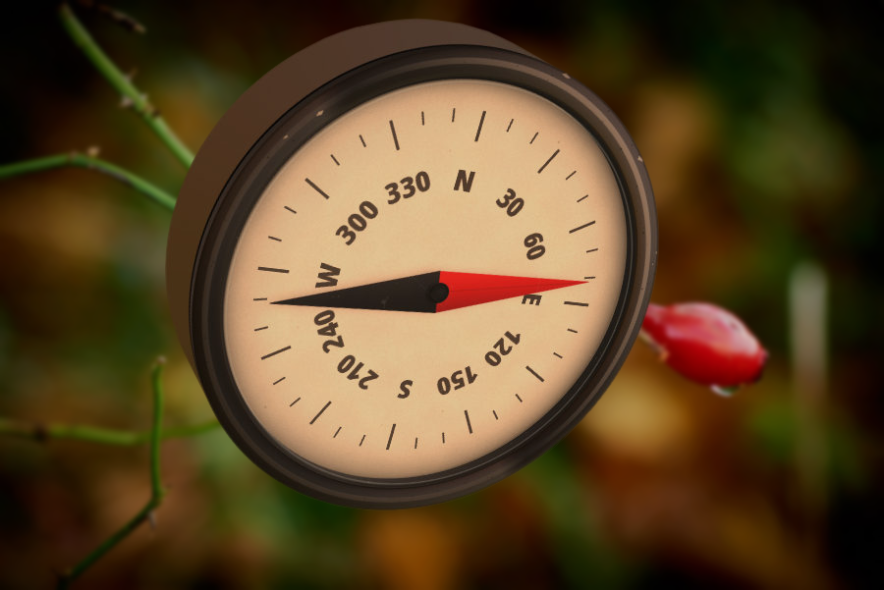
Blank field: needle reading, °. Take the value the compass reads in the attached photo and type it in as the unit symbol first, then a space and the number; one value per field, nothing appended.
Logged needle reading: ° 80
